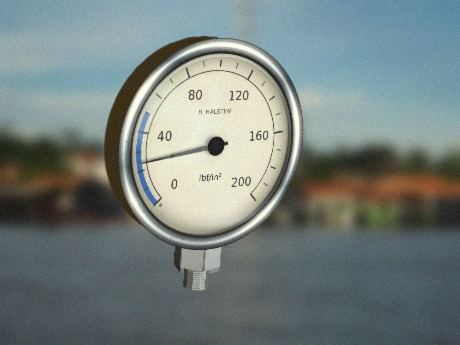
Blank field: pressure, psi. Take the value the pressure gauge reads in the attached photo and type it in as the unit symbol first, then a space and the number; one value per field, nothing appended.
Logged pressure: psi 25
